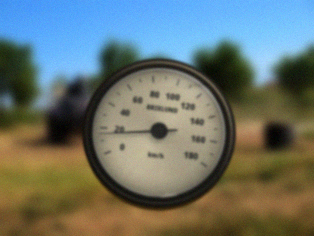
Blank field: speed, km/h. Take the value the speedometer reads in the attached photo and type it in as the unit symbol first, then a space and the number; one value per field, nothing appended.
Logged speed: km/h 15
